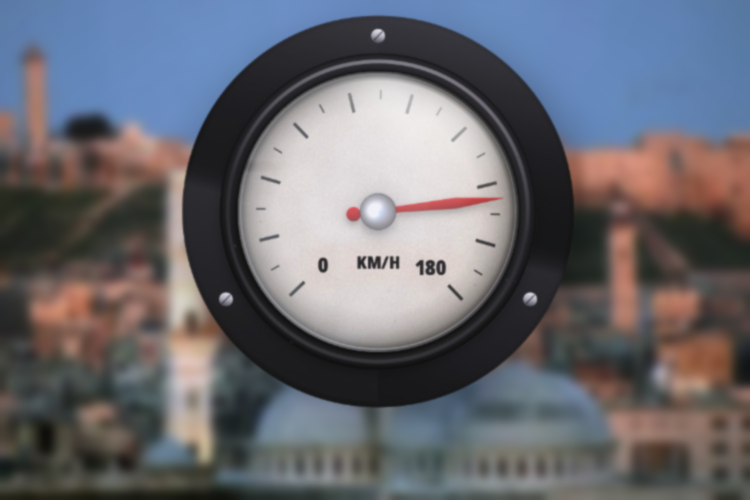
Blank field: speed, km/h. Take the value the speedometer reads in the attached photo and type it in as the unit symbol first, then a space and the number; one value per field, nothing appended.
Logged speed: km/h 145
